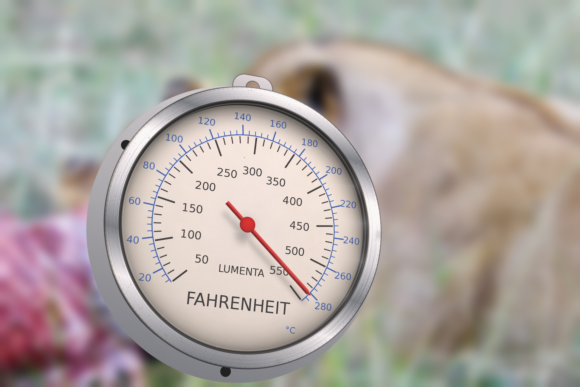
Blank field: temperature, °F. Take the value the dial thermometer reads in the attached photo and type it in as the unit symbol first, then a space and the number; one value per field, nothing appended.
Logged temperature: °F 540
